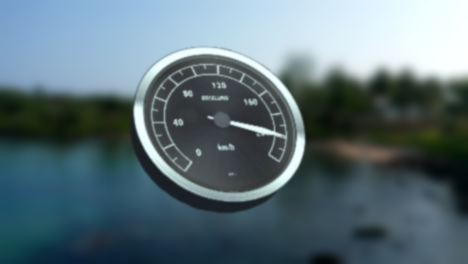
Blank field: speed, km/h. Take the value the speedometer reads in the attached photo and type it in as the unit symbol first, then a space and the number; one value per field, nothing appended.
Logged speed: km/h 200
